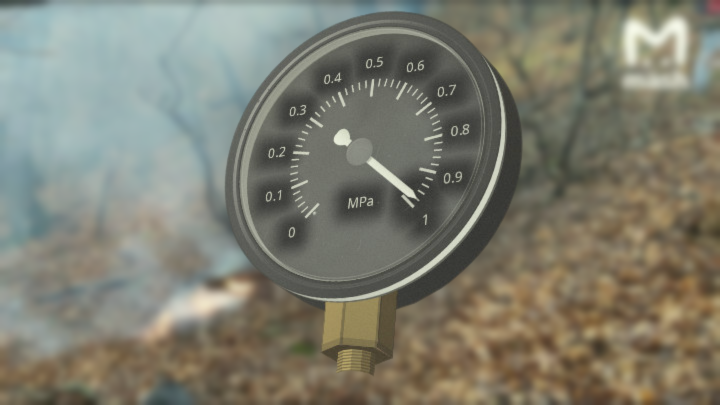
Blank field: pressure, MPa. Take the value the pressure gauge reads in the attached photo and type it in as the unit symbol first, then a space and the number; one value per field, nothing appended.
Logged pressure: MPa 0.98
